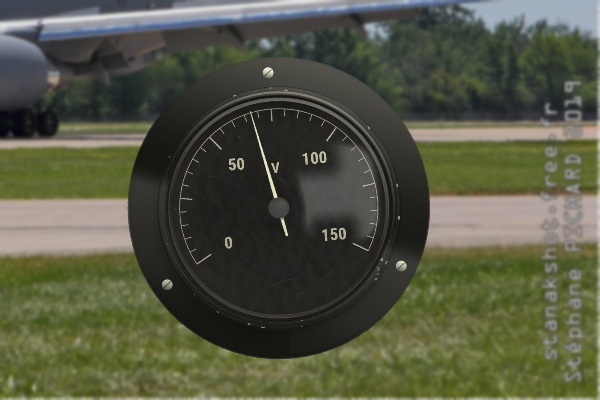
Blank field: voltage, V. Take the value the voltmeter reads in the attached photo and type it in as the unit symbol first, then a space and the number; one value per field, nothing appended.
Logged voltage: V 67.5
